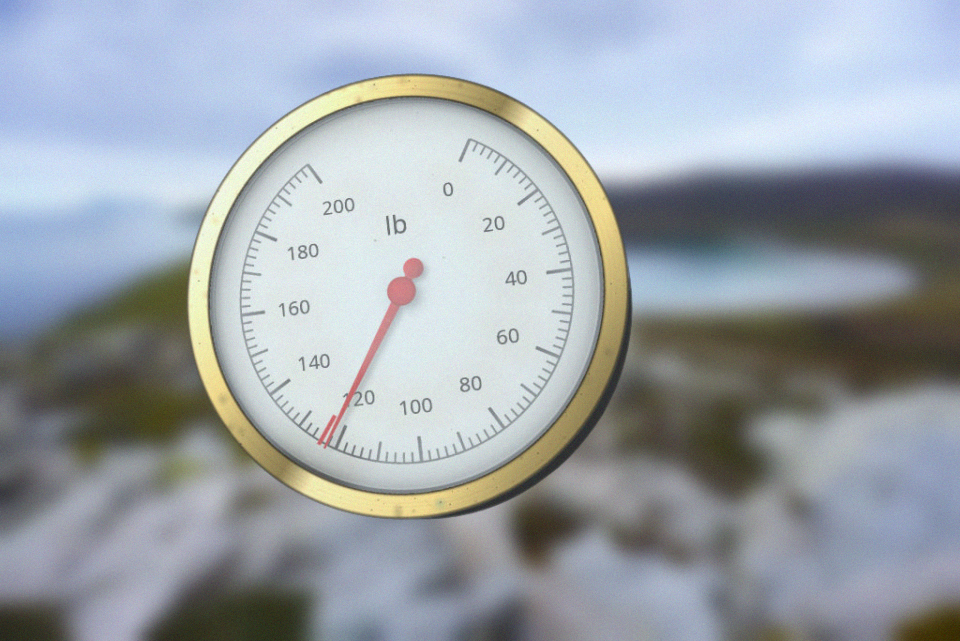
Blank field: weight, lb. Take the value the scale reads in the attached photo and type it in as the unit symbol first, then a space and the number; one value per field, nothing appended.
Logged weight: lb 122
